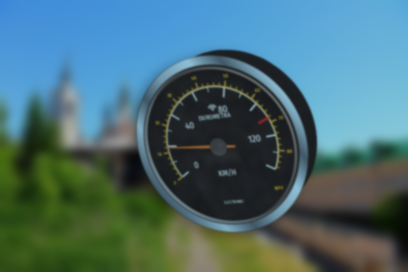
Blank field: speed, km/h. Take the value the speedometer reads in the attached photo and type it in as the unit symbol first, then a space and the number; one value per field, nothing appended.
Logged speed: km/h 20
